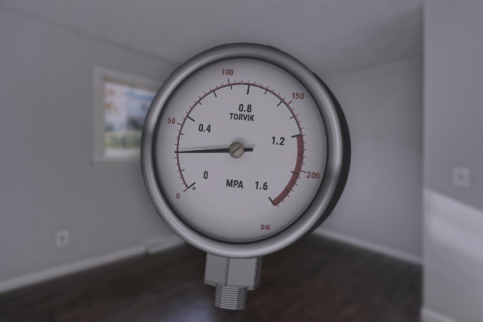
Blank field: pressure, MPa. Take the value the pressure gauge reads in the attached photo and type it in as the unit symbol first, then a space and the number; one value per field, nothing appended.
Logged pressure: MPa 0.2
